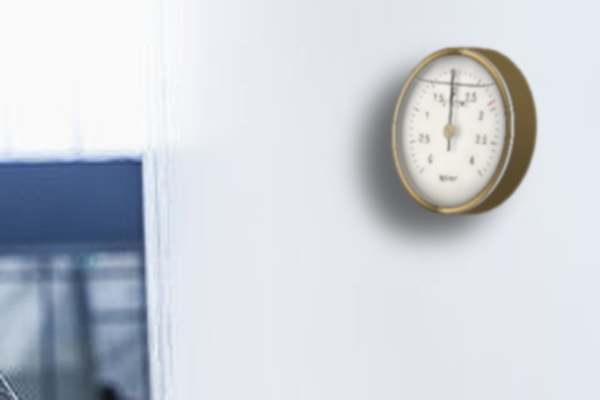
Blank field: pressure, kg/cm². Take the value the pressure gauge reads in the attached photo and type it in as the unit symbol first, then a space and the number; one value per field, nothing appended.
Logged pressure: kg/cm² 2
